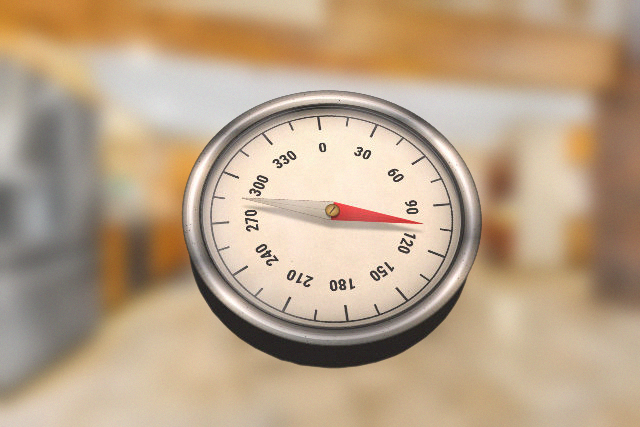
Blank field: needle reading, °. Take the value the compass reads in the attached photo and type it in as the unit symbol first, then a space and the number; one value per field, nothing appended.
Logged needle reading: ° 105
